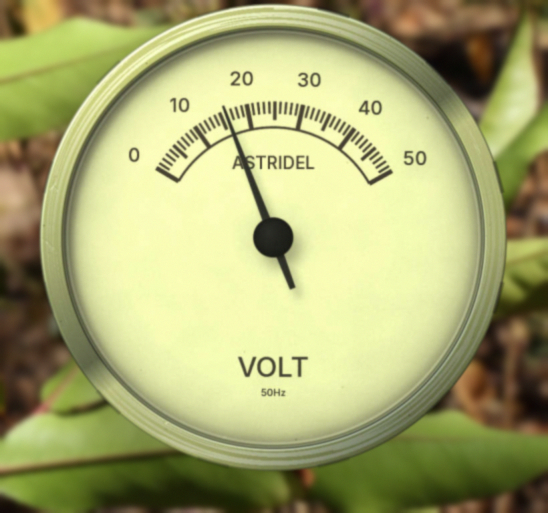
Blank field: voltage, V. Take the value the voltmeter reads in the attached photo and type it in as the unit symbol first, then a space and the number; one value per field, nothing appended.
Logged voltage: V 16
